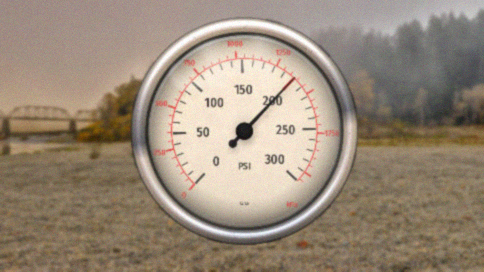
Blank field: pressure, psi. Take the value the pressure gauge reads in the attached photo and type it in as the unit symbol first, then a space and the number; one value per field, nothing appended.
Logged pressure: psi 200
